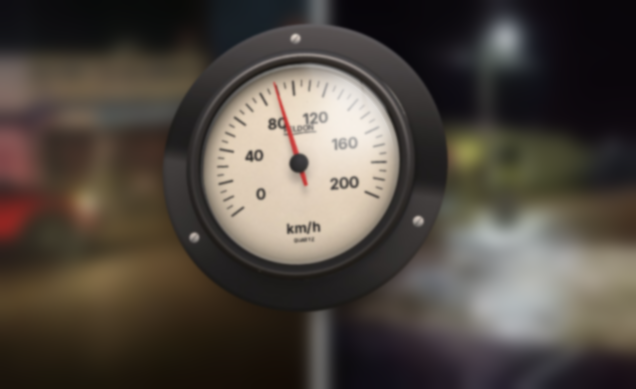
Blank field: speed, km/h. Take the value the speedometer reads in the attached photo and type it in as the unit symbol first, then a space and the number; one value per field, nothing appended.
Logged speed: km/h 90
